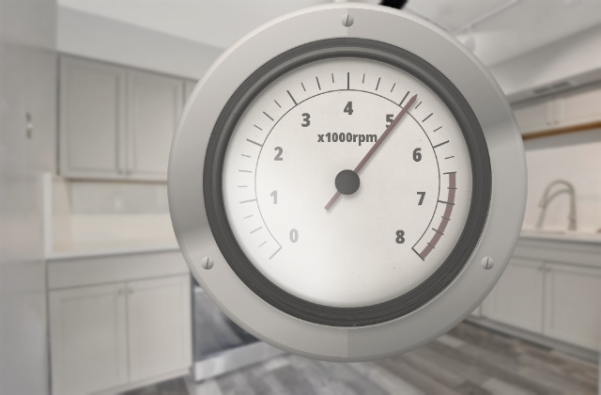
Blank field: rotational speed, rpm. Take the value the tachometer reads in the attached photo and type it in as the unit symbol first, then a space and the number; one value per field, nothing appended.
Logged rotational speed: rpm 5125
